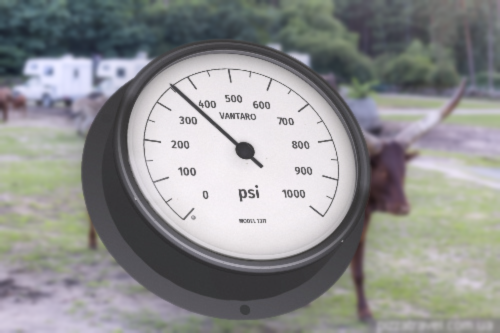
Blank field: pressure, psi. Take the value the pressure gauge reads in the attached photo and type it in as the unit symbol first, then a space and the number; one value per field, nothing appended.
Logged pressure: psi 350
